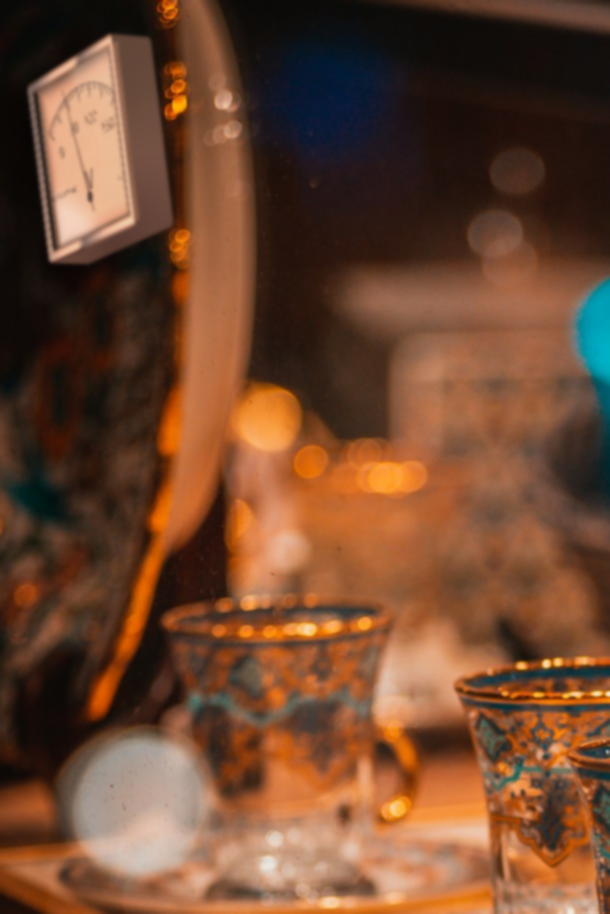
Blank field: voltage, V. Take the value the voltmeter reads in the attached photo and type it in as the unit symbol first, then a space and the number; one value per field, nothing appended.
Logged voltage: V 50
